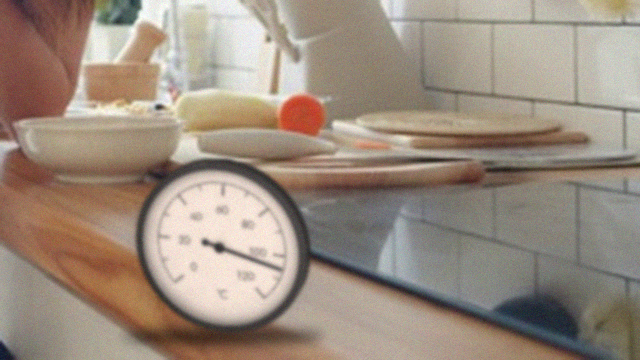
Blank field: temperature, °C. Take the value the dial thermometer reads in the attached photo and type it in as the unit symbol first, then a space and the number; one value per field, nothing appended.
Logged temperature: °C 105
